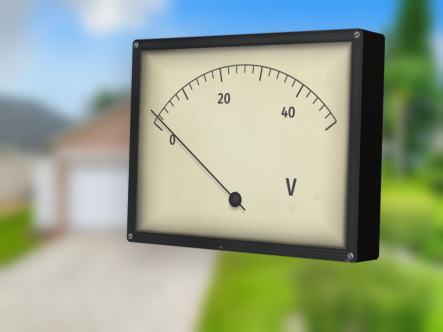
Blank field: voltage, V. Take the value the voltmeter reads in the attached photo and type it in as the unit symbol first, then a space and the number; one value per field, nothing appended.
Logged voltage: V 2
